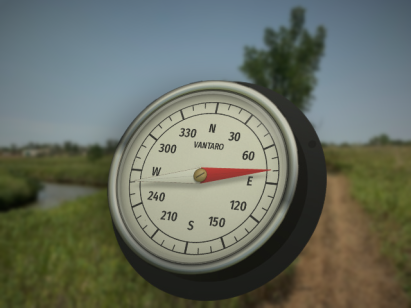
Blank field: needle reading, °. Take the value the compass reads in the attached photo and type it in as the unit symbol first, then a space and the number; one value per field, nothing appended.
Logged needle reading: ° 80
